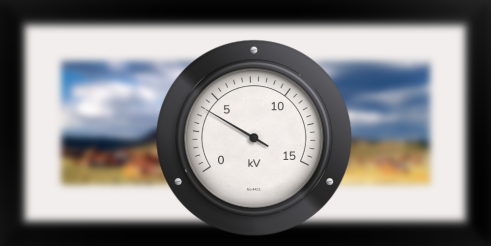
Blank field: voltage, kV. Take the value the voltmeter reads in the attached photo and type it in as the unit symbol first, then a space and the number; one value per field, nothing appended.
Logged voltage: kV 4
